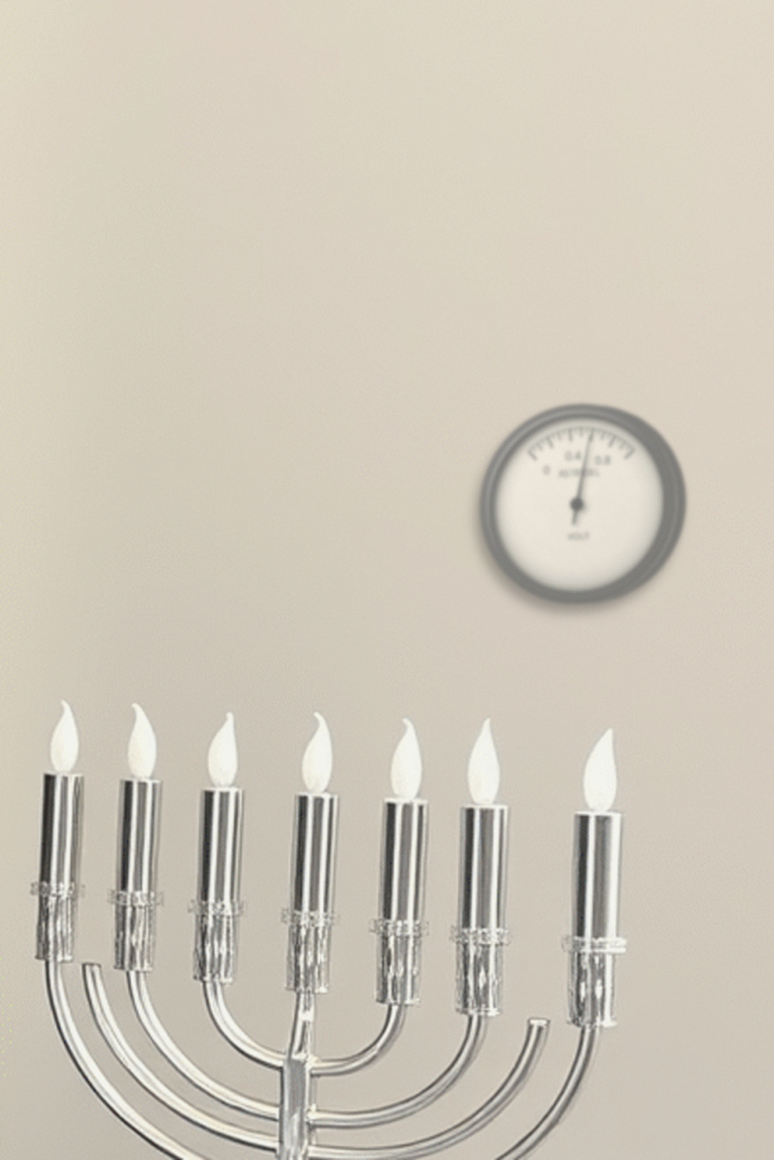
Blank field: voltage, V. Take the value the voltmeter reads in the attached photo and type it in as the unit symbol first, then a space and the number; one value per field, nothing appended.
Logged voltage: V 0.6
